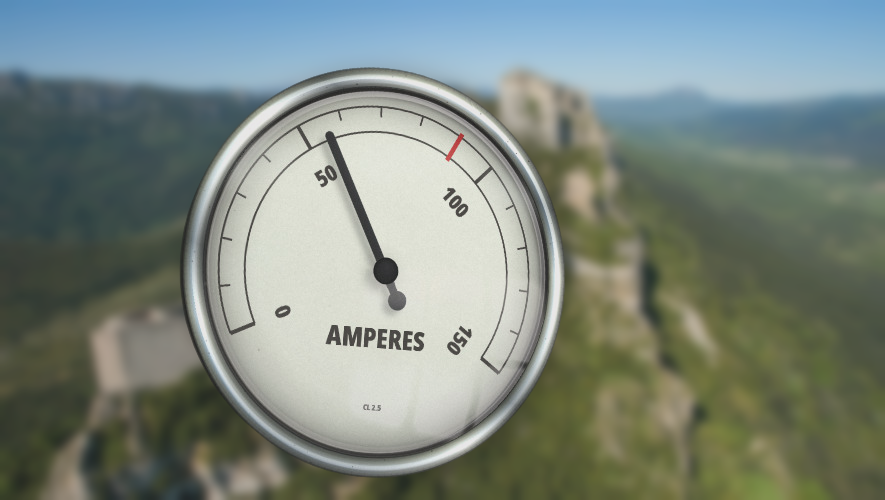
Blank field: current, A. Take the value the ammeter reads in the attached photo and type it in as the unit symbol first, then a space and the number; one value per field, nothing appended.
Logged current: A 55
